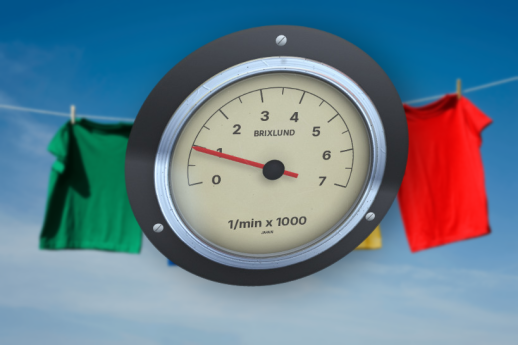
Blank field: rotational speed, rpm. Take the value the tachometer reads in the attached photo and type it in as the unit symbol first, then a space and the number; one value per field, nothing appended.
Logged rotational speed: rpm 1000
